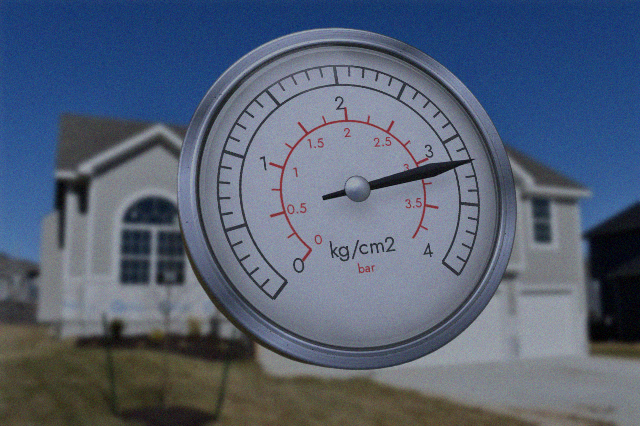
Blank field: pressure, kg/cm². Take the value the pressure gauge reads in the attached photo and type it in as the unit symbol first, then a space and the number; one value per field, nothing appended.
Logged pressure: kg/cm² 3.2
